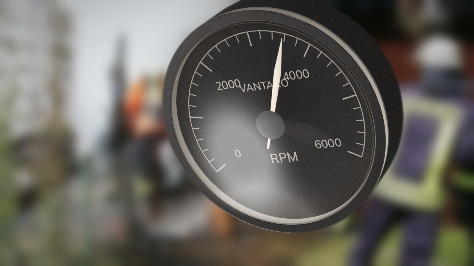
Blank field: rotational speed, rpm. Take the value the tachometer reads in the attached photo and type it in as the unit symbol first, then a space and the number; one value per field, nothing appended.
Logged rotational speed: rpm 3600
